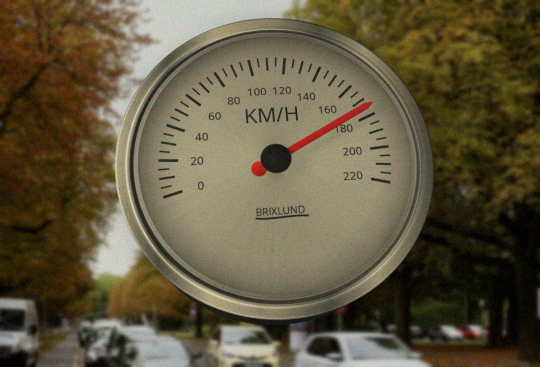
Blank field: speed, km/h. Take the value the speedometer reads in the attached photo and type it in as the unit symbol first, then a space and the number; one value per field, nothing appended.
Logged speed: km/h 175
